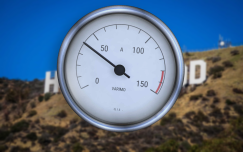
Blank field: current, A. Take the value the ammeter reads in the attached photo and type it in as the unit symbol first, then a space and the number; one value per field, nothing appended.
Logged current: A 40
